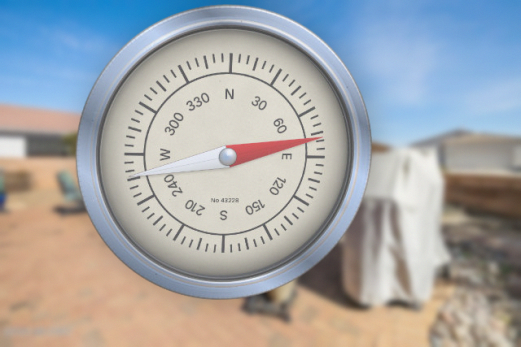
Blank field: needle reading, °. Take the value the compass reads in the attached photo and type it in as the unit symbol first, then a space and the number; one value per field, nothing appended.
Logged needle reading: ° 77.5
